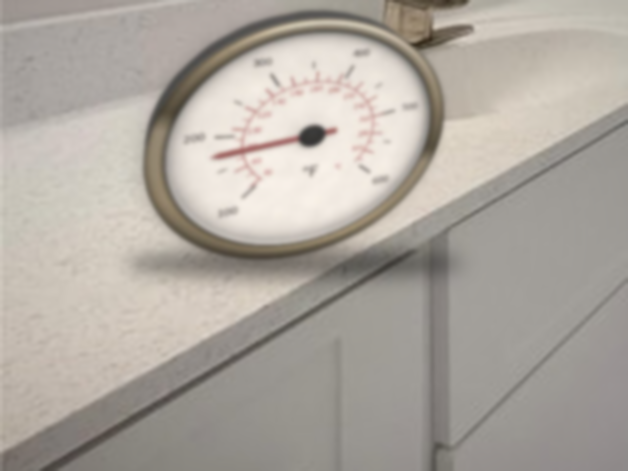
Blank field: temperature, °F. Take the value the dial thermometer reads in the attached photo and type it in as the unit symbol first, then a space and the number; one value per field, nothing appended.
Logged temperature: °F 175
